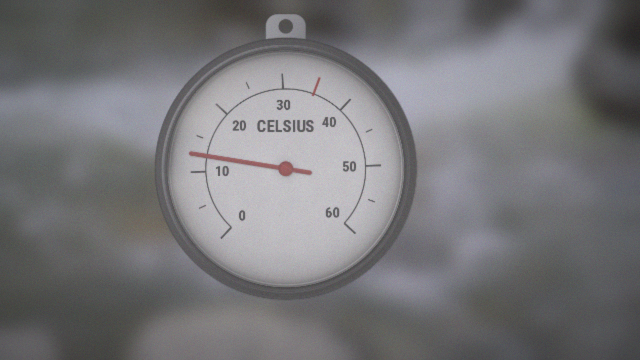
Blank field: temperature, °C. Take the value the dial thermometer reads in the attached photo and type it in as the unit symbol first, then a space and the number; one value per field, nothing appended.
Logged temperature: °C 12.5
